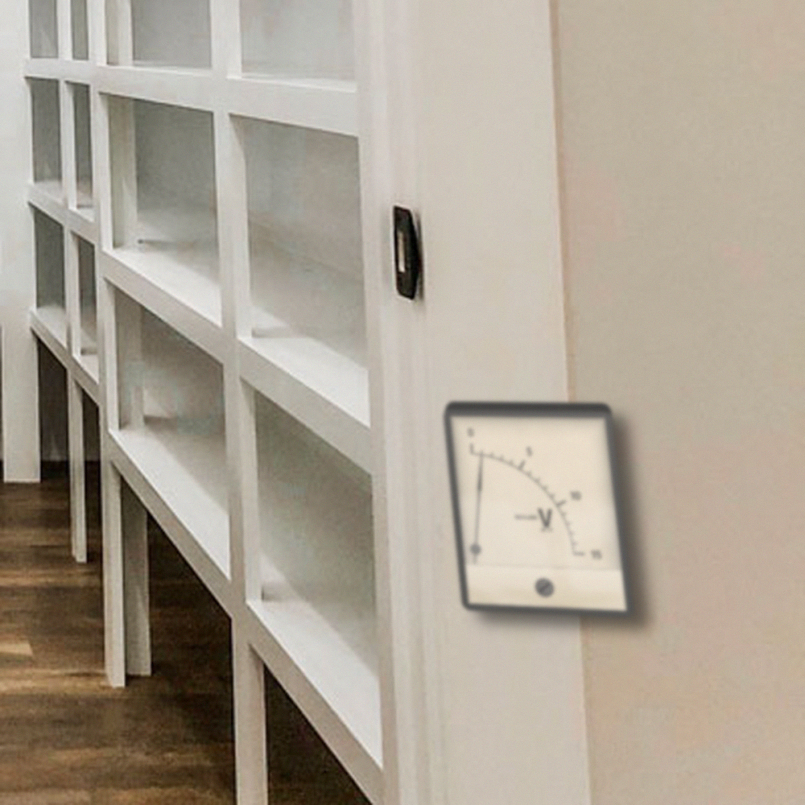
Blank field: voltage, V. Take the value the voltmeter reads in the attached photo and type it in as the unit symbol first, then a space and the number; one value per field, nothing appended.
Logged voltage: V 1
